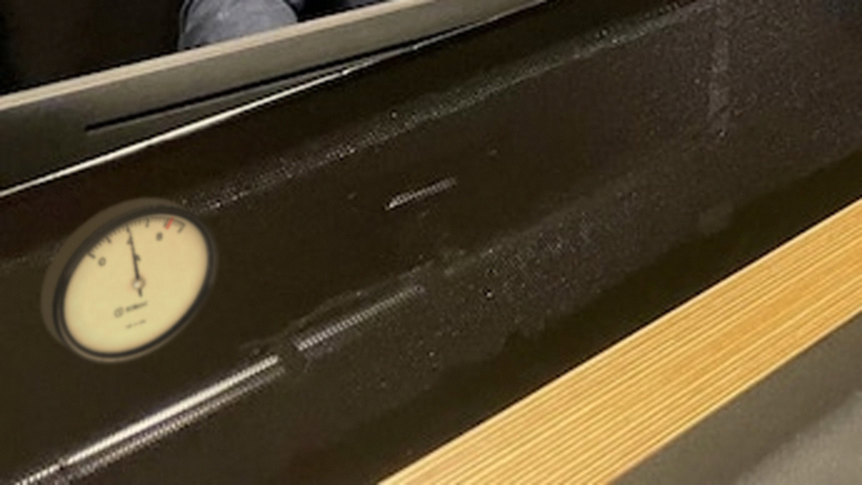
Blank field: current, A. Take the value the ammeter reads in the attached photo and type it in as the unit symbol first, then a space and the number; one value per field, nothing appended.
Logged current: A 4
